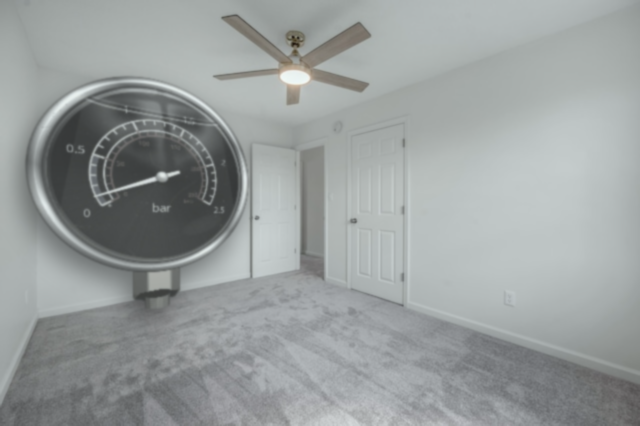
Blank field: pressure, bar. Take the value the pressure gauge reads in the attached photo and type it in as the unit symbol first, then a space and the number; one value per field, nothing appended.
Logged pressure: bar 0.1
